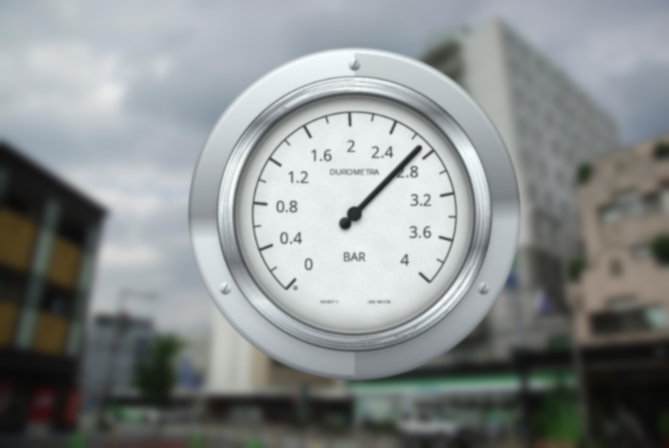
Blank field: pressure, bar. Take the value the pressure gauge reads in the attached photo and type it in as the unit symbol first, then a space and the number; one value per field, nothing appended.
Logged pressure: bar 2.7
